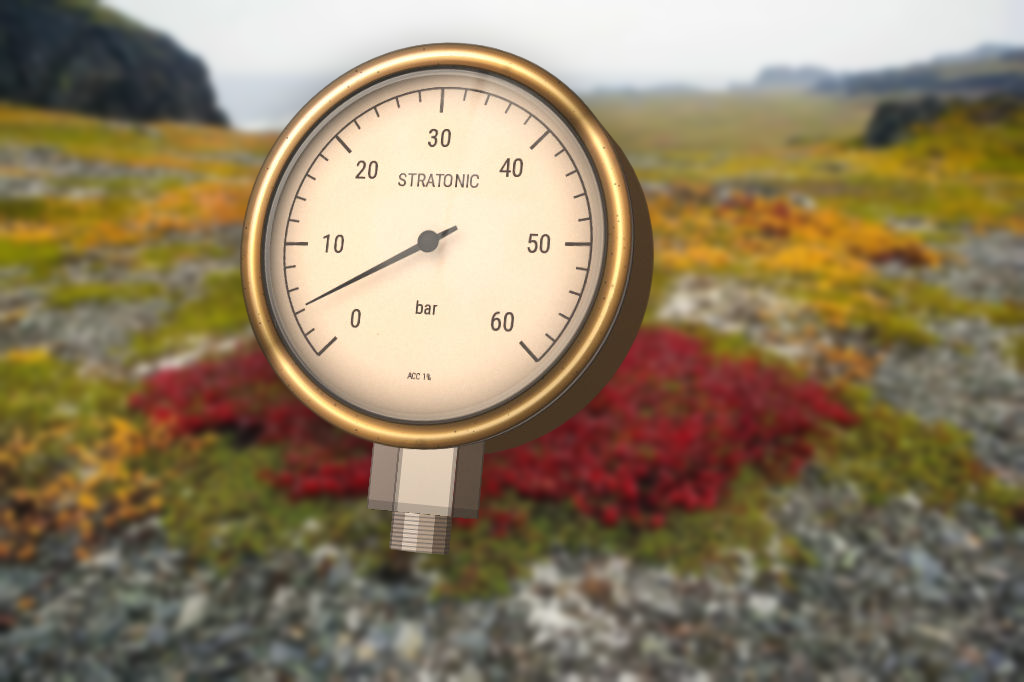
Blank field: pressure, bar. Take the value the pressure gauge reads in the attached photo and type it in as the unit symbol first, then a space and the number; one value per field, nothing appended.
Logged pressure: bar 4
